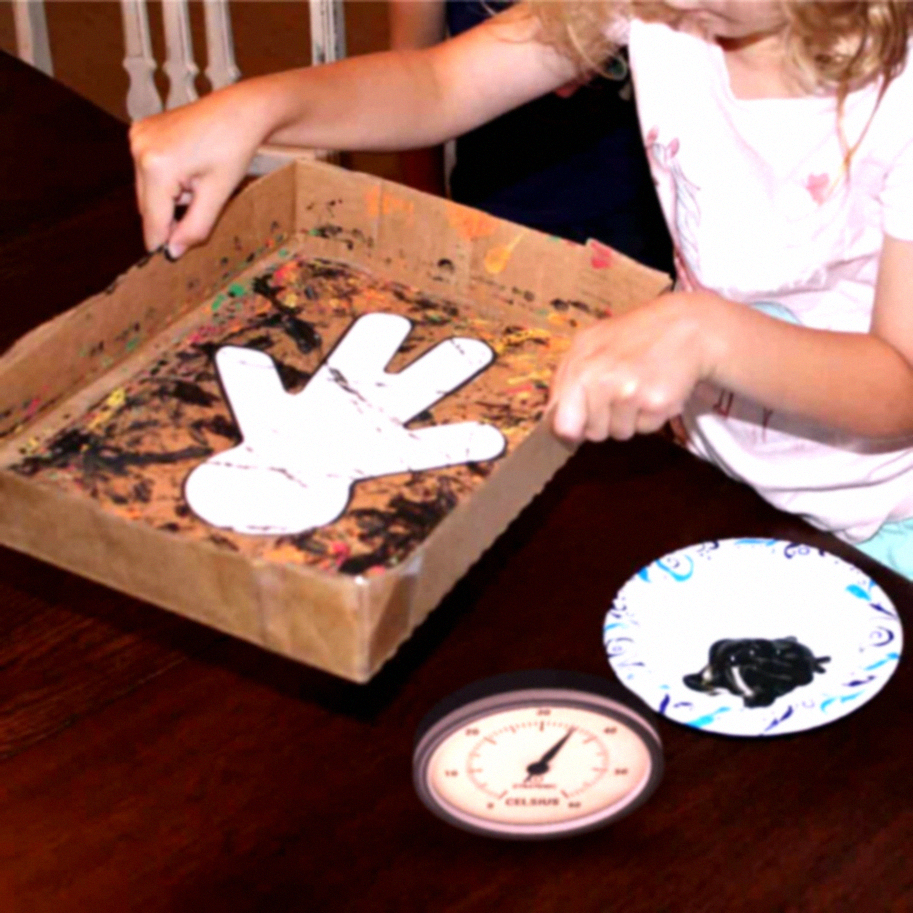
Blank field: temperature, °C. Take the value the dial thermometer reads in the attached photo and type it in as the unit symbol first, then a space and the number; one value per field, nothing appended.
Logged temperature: °C 35
